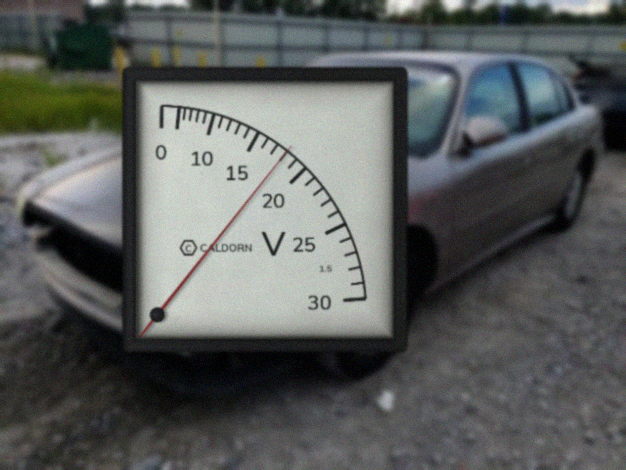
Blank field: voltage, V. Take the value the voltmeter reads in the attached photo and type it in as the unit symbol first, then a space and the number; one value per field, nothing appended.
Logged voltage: V 18
